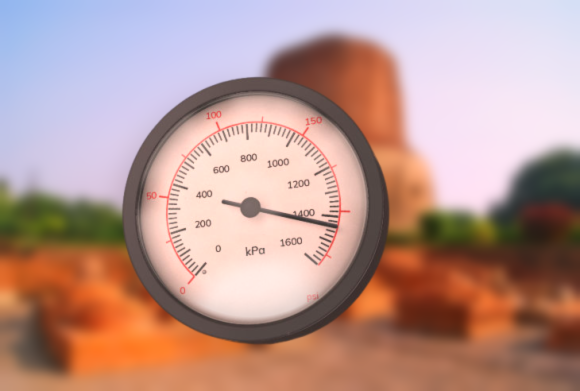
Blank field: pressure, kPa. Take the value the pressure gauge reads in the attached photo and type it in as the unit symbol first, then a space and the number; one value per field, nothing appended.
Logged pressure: kPa 1440
